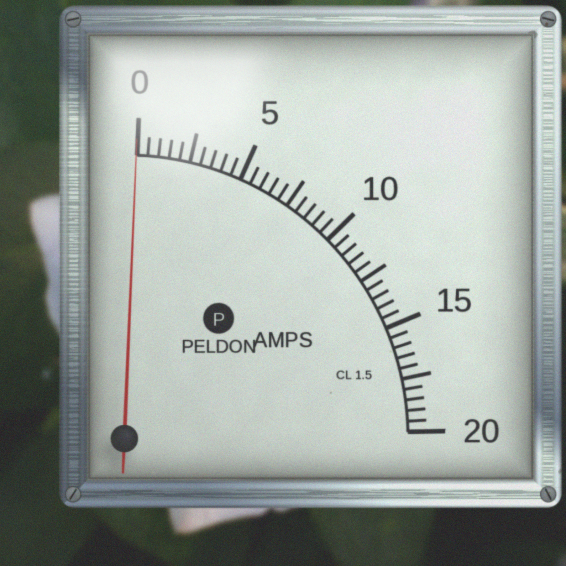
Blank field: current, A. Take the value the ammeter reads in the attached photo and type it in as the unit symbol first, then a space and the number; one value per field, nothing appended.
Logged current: A 0
